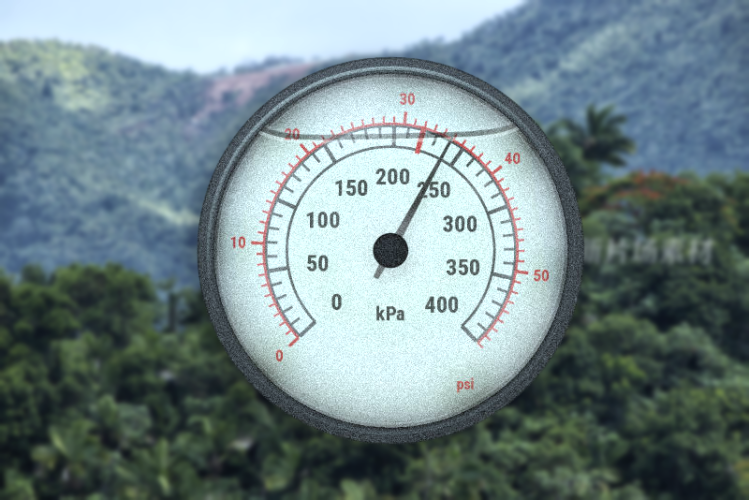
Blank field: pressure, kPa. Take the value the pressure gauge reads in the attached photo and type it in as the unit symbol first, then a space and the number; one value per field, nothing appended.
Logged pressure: kPa 240
